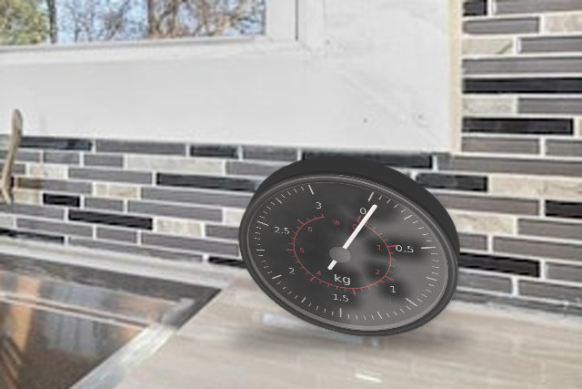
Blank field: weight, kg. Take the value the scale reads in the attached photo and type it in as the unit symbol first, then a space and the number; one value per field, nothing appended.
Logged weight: kg 0.05
